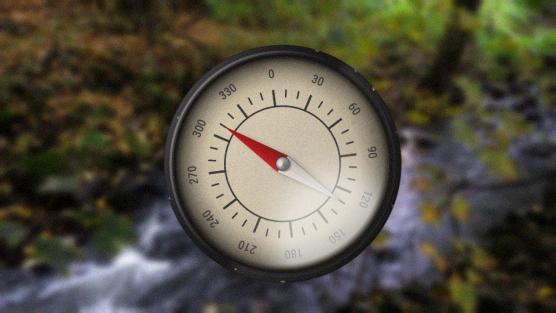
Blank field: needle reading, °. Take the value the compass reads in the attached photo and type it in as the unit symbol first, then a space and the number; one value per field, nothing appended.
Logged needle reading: ° 310
